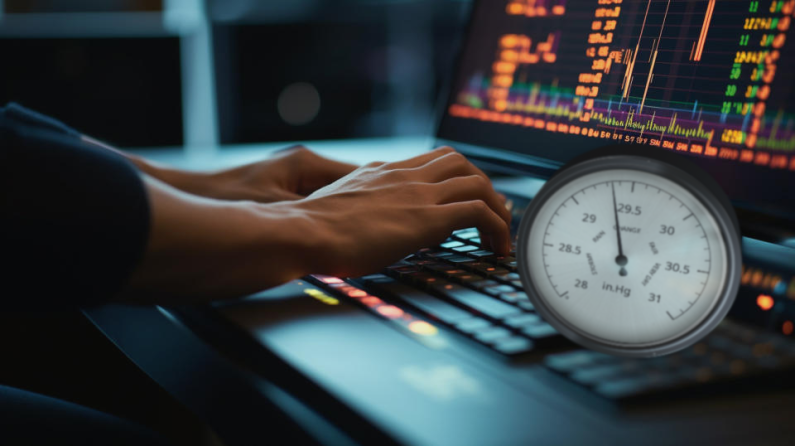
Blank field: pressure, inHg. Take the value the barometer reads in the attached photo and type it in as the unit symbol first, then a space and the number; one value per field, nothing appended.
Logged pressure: inHg 29.35
